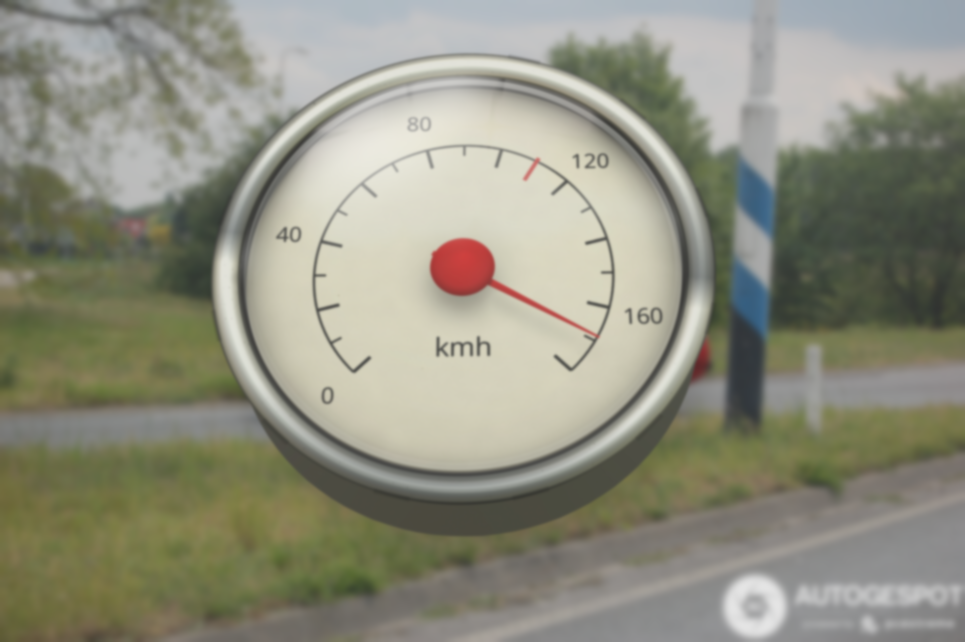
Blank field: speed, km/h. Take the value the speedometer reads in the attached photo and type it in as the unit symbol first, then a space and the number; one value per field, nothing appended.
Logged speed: km/h 170
